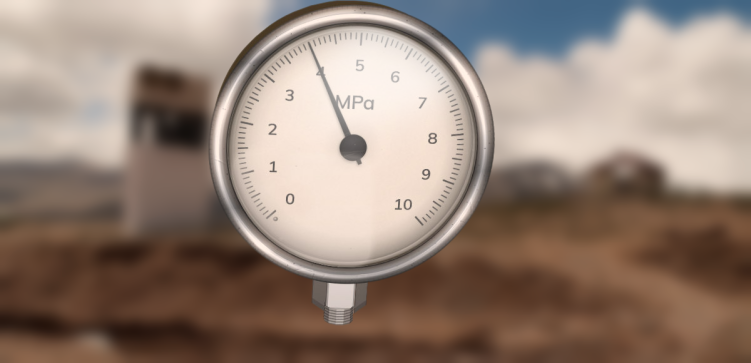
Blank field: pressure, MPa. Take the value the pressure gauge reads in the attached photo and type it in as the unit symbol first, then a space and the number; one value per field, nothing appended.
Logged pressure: MPa 4
